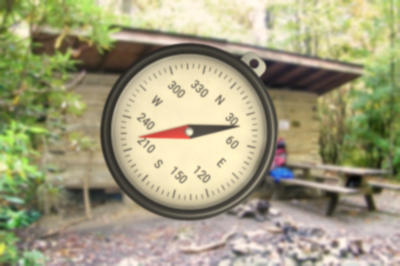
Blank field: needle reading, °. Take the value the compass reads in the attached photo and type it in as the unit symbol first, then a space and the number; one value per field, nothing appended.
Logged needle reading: ° 220
